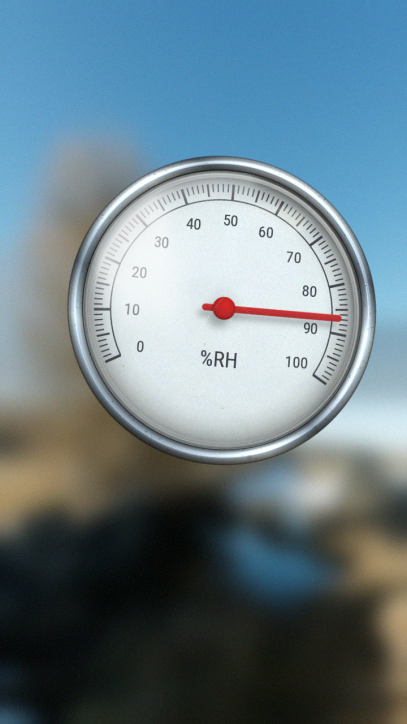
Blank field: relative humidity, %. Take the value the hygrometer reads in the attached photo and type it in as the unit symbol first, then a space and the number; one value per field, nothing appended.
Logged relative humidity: % 87
